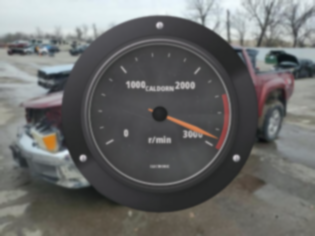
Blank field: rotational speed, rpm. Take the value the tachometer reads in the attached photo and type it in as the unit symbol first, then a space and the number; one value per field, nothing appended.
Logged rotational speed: rpm 2900
